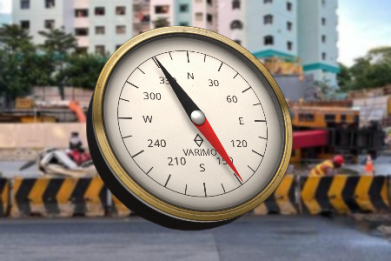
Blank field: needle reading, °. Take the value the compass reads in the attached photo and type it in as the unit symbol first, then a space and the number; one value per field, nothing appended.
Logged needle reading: ° 150
